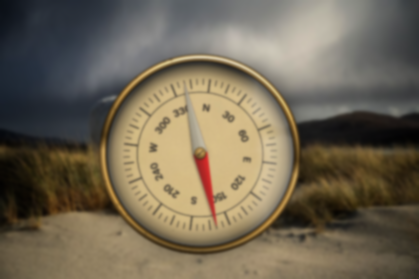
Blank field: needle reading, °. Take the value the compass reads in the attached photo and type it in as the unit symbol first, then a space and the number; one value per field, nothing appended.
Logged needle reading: ° 160
